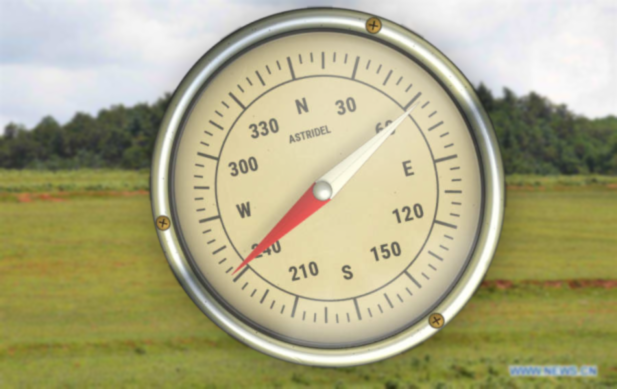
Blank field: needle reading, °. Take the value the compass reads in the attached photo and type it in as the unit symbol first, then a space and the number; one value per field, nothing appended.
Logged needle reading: ° 242.5
